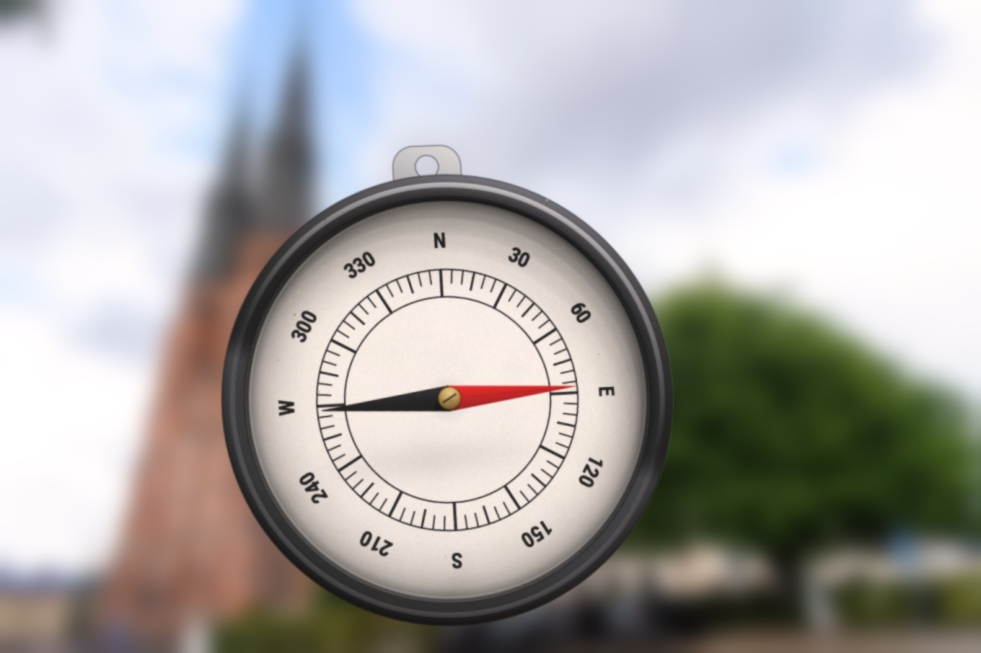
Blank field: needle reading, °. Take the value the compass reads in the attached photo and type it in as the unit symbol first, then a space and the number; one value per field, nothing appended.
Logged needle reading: ° 87.5
